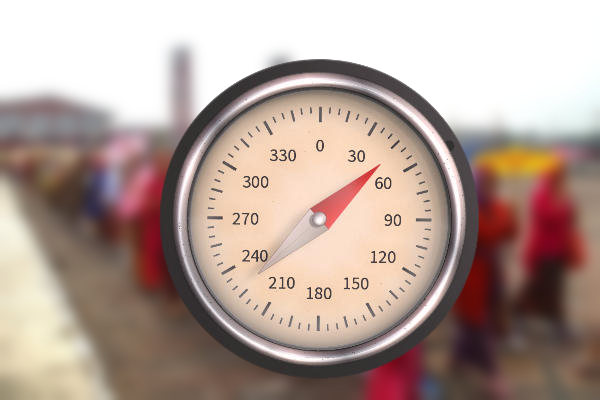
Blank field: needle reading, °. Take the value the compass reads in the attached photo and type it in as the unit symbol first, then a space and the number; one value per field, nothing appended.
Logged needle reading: ° 47.5
